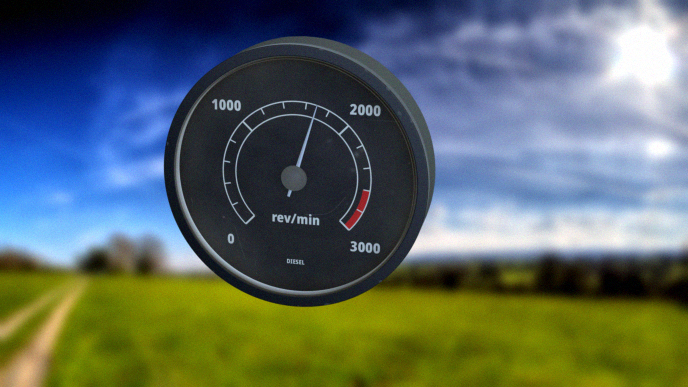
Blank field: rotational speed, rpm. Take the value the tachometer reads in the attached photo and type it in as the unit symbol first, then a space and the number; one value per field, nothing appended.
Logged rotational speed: rpm 1700
